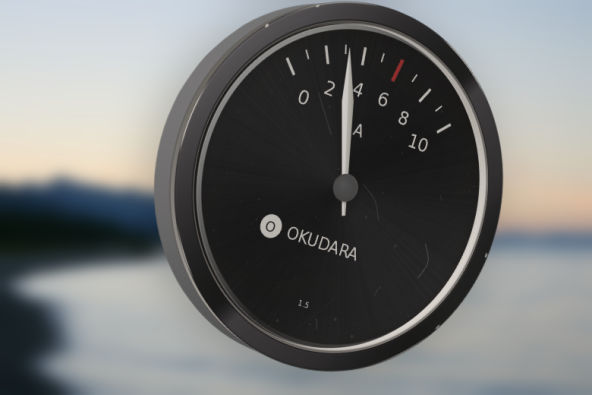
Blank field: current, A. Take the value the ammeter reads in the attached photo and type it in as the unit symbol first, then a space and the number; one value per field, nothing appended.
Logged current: A 3
